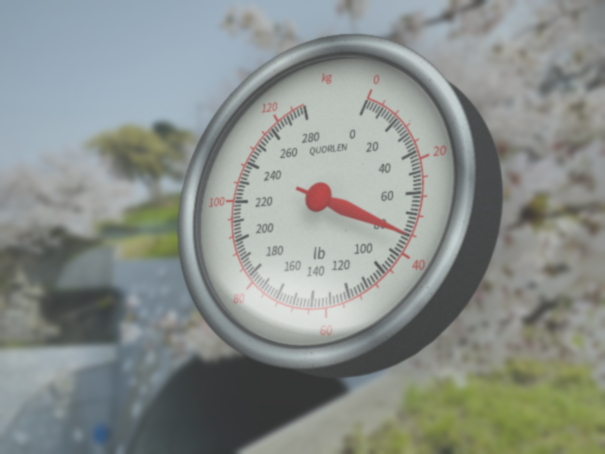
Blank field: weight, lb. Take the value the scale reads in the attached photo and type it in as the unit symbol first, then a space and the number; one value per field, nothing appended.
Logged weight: lb 80
